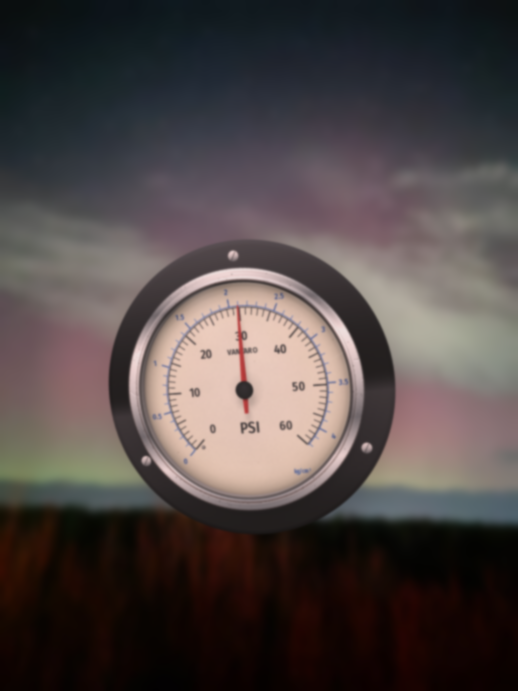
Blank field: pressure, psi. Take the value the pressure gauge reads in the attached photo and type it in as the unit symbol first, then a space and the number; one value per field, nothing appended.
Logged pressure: psi 30
